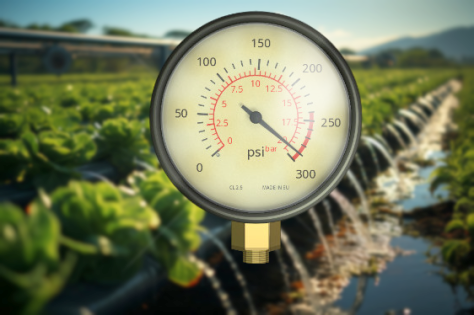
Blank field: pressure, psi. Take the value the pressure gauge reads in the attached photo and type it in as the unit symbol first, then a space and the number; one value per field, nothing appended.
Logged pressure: psi 290
